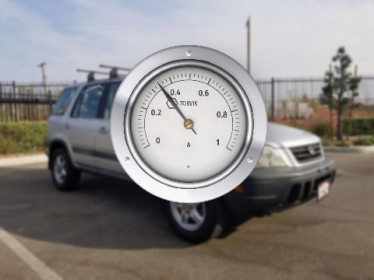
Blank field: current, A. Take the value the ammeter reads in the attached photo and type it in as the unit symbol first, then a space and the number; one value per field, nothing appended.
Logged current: A 0.34
